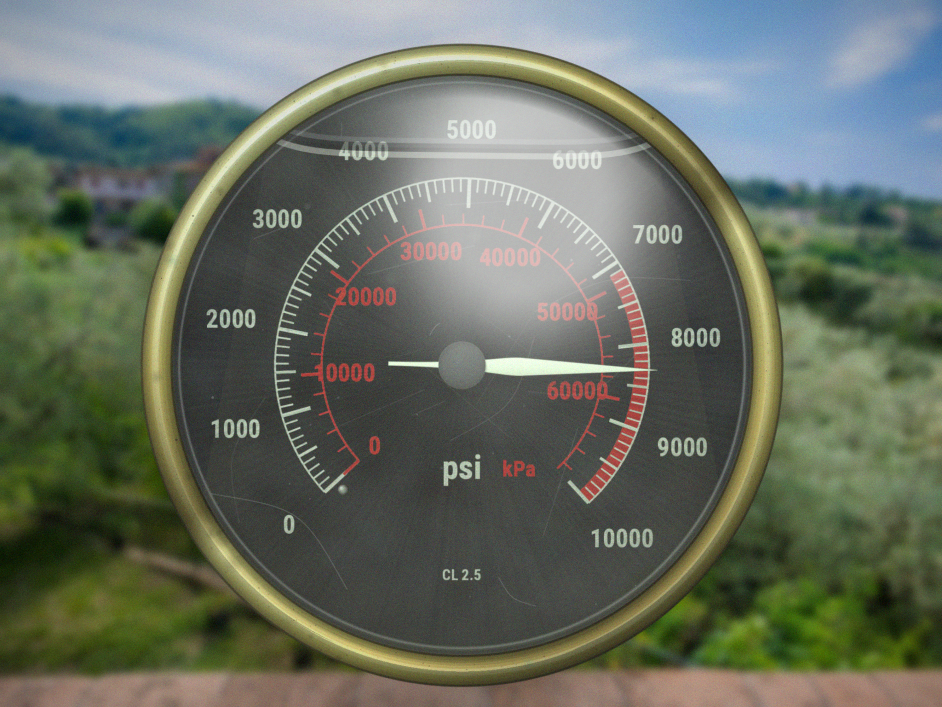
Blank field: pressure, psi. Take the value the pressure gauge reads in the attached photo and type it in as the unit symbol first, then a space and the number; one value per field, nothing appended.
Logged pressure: psi 8300
